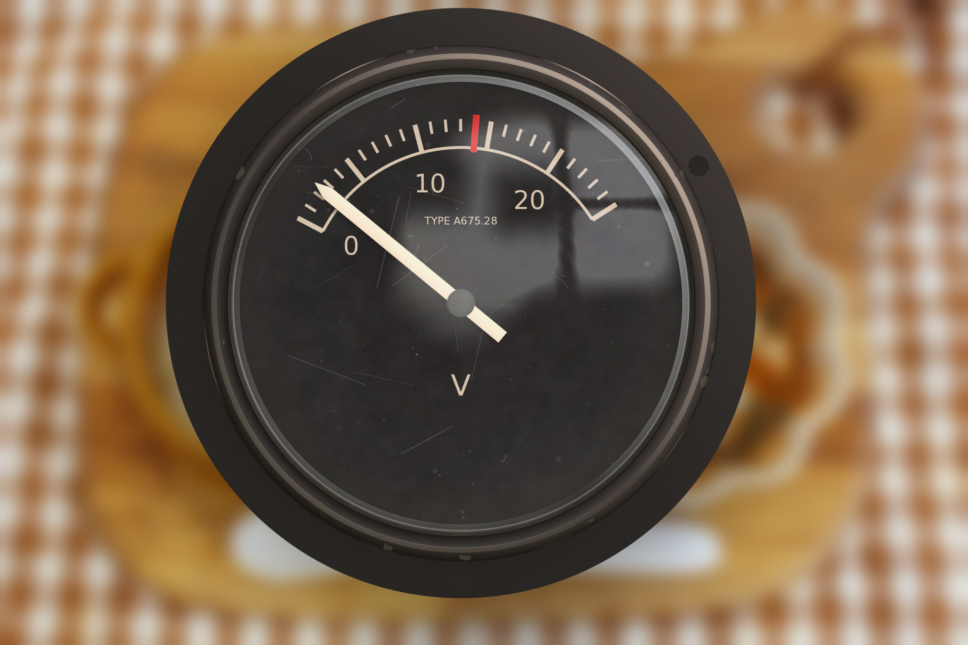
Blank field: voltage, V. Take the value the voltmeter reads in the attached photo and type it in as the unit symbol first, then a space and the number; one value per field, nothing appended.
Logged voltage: V 2.5
